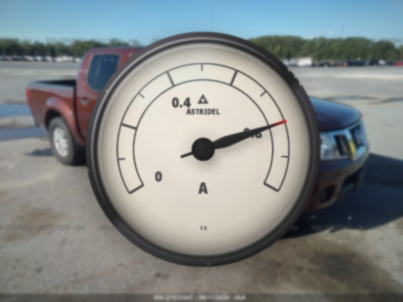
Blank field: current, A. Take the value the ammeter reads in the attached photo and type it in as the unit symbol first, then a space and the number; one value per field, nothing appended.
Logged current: A 0.8
